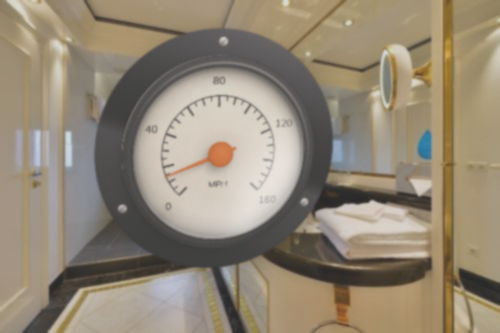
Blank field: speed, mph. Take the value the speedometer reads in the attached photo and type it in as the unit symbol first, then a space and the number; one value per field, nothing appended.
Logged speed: mph 15
